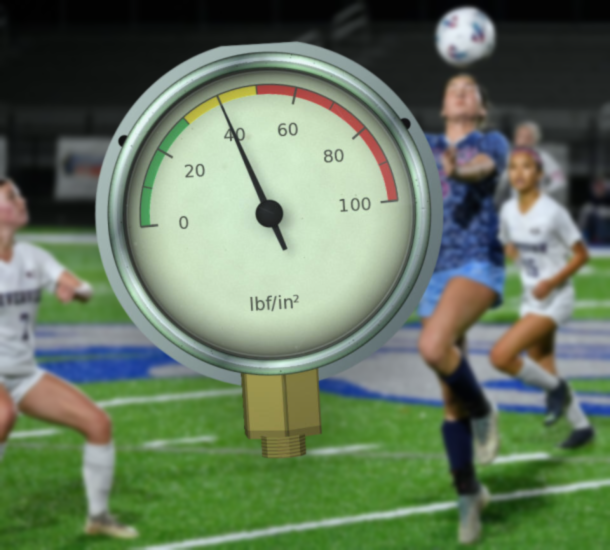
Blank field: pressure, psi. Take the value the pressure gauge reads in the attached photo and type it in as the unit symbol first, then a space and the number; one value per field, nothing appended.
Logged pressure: psi 40
